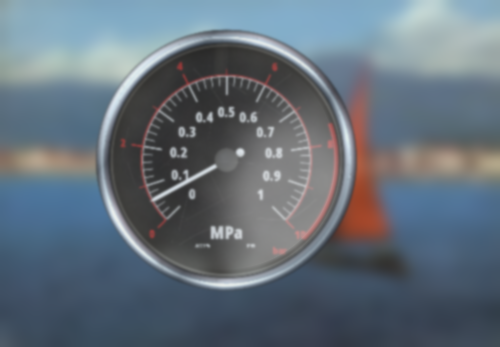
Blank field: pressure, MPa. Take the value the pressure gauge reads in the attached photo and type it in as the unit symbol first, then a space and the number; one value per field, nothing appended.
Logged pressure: MPa 0.06
